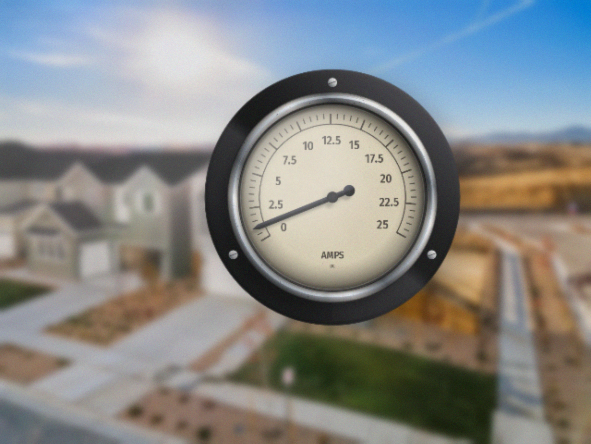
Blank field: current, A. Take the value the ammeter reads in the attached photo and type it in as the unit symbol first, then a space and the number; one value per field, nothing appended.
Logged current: A 1
